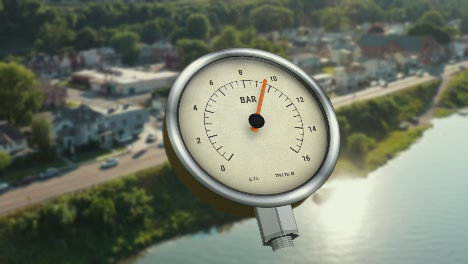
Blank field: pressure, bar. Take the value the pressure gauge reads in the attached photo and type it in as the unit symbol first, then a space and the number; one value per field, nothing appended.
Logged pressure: bar 9.5
